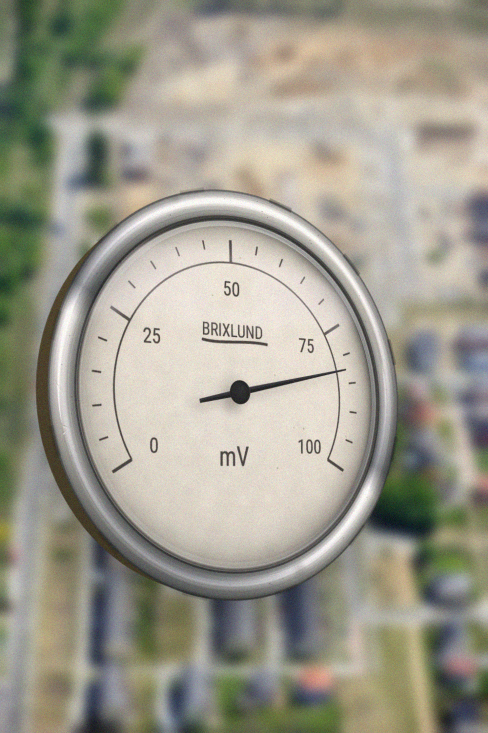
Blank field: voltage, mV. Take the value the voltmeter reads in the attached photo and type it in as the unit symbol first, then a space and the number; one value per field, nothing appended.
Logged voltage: mV 82.5
